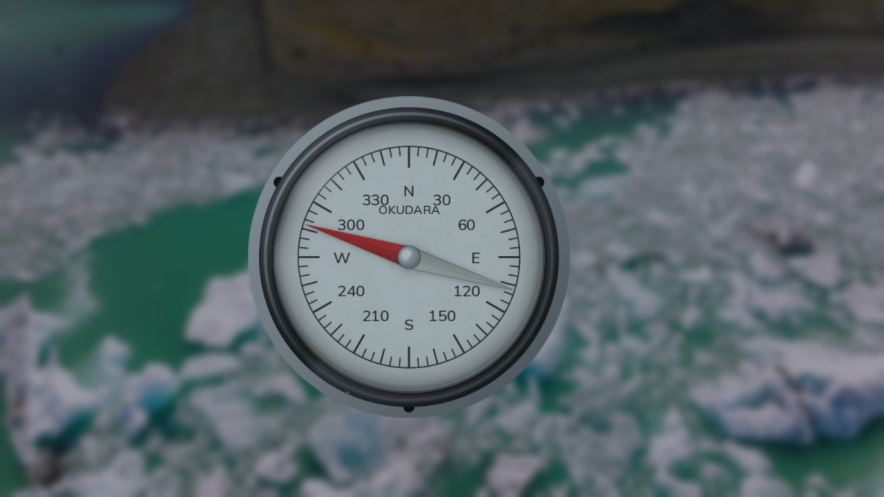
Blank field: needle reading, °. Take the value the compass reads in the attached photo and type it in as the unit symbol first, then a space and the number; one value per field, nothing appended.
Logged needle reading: ° 287.5
